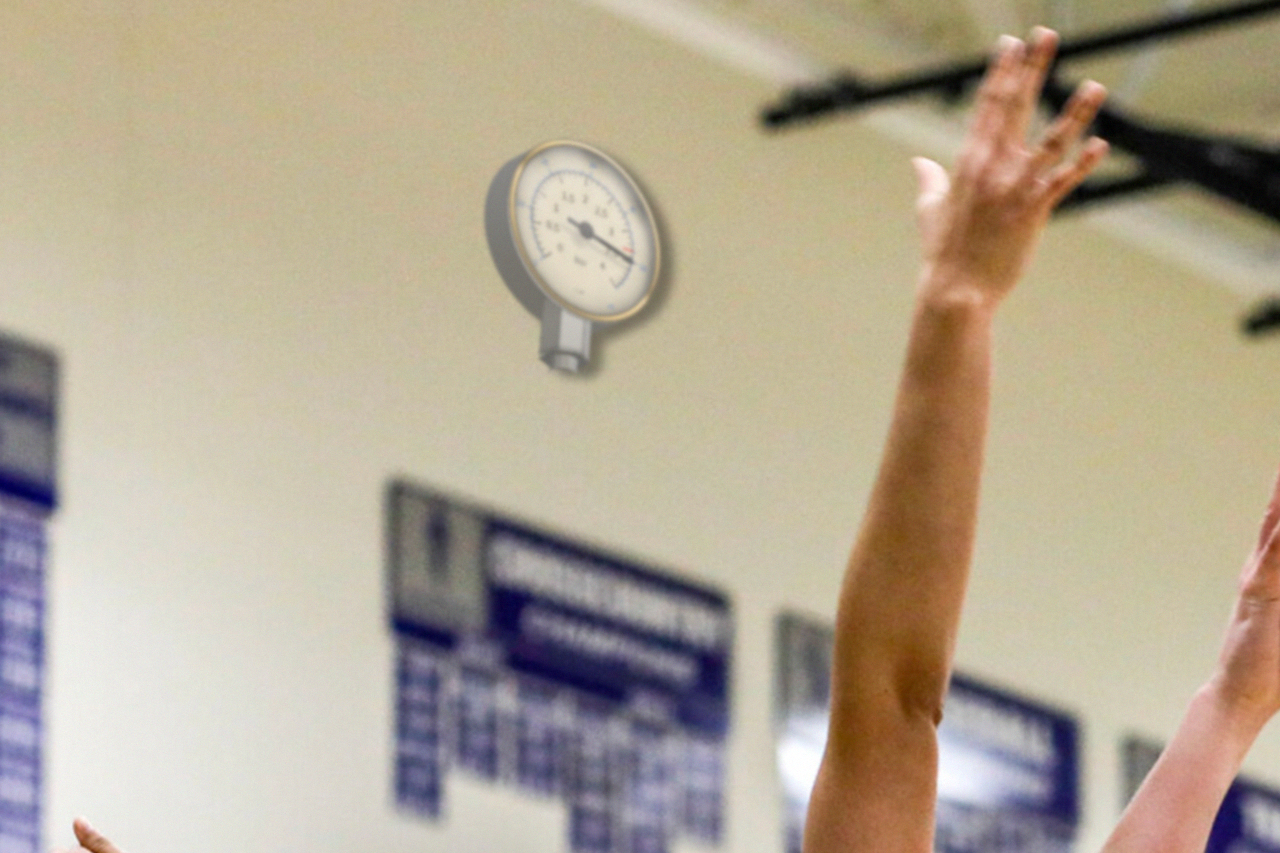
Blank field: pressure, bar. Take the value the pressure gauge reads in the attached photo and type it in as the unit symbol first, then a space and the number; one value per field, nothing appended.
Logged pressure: bar 3.5
